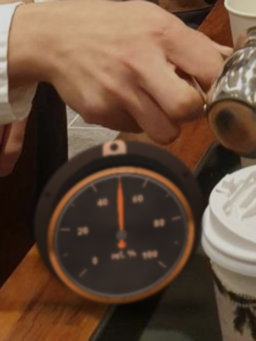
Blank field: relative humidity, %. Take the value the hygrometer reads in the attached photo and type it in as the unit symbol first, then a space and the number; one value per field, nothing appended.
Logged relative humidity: % 50
